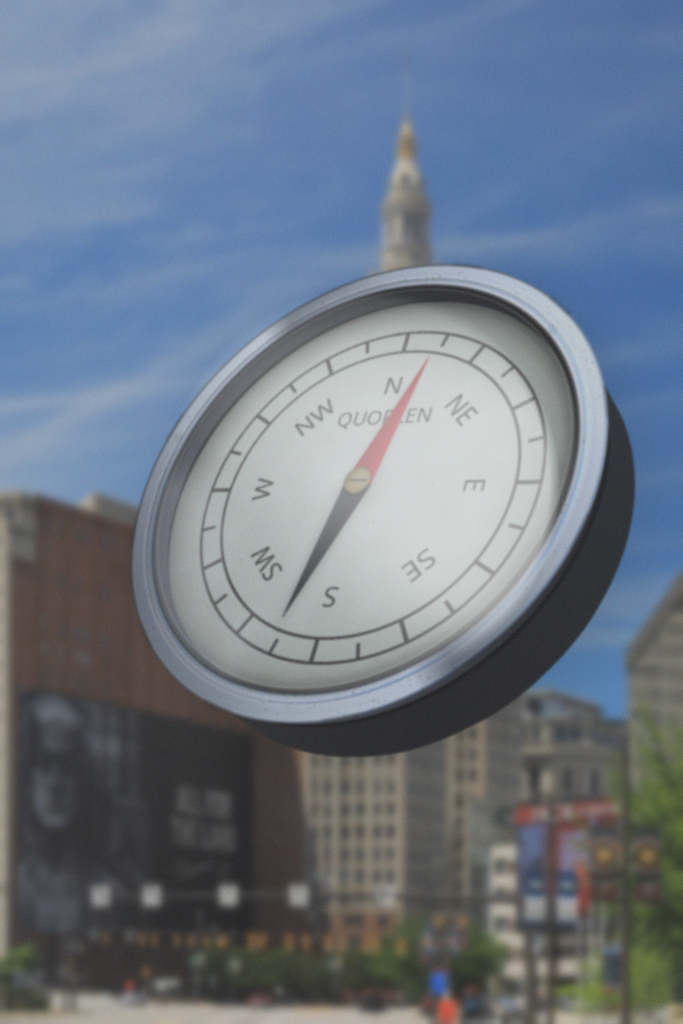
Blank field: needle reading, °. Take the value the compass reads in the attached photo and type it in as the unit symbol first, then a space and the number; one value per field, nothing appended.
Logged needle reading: ° 15
